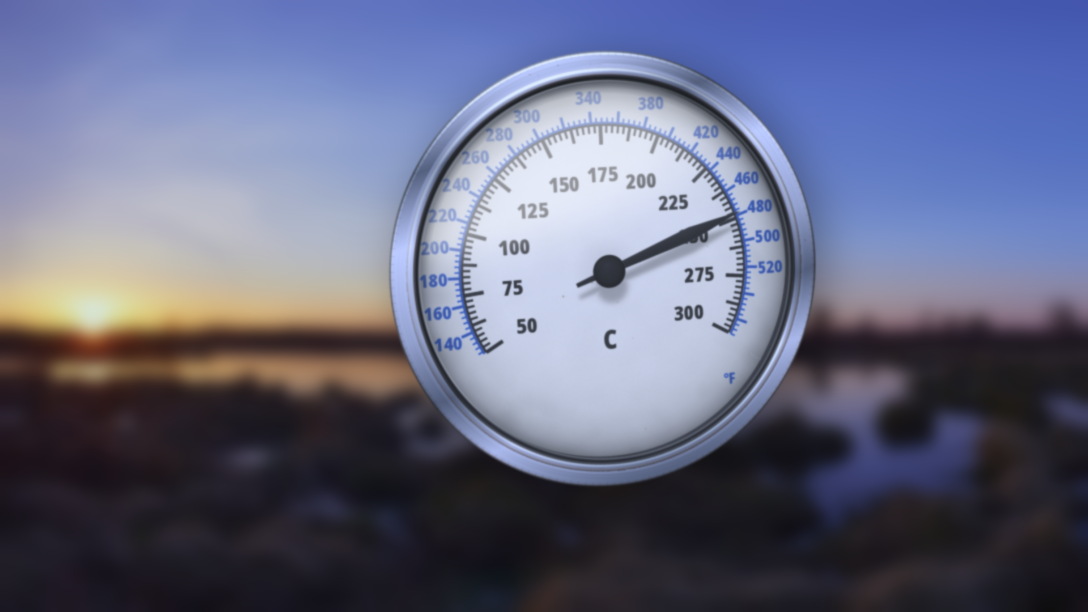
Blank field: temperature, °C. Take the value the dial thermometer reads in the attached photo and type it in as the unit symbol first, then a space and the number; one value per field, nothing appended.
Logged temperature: °C 247.5
